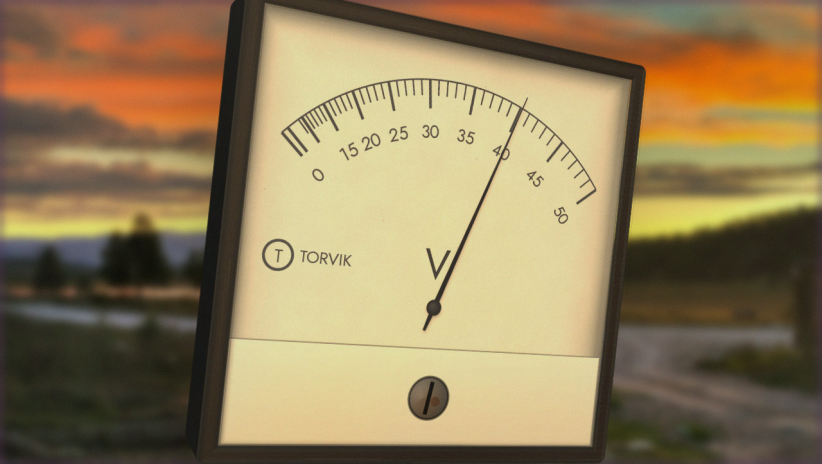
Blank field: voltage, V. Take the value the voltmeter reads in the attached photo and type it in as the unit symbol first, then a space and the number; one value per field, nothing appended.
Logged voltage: V 40
